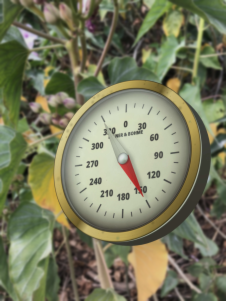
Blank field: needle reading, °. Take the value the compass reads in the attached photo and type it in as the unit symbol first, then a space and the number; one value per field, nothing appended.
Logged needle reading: ° 150
